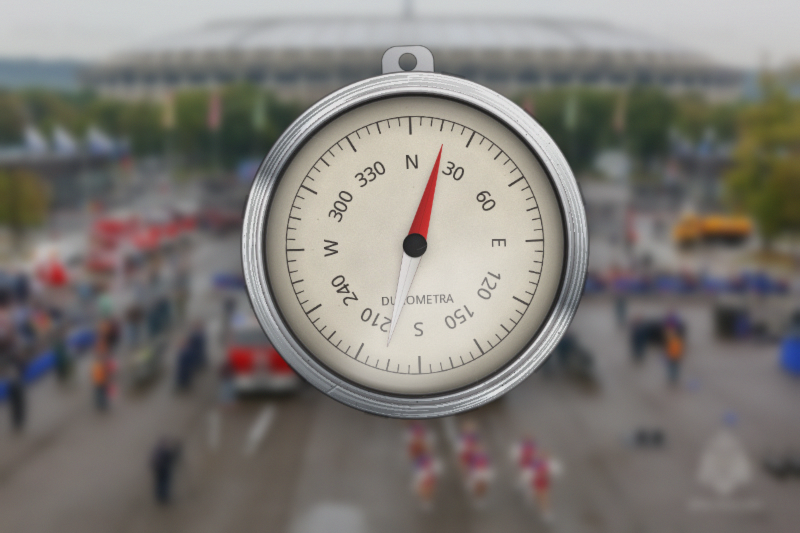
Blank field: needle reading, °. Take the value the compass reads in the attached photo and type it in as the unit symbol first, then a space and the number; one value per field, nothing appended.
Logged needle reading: ° 17.5
